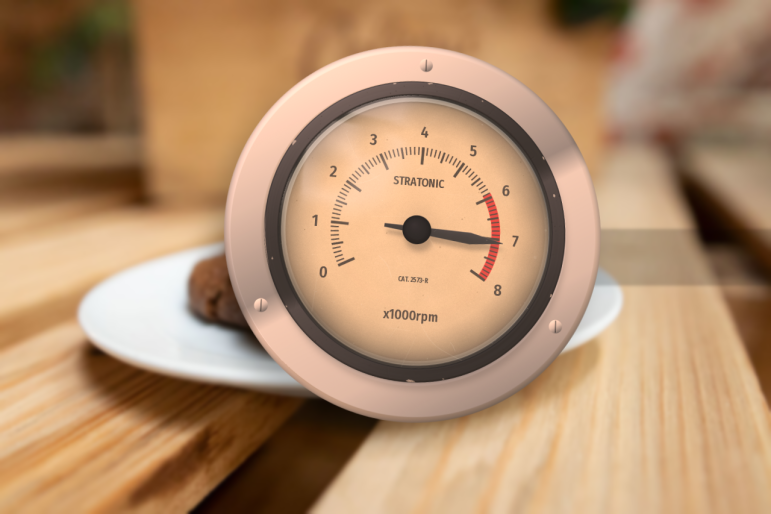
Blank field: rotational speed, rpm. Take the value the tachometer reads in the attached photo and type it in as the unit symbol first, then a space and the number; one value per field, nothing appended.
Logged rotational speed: rpm 7100
